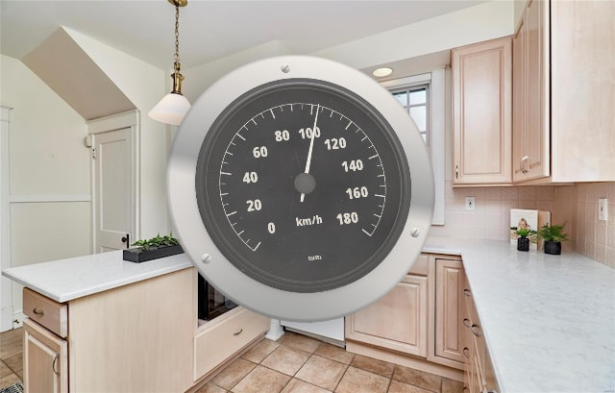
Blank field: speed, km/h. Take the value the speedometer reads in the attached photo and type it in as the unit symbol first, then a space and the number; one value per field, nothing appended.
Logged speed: km/h 102.5
